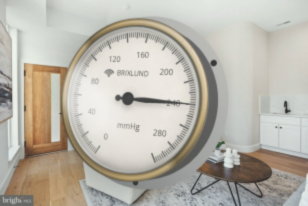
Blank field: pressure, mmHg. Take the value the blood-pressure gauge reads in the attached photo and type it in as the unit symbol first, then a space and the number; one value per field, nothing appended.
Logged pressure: mmHg 240
